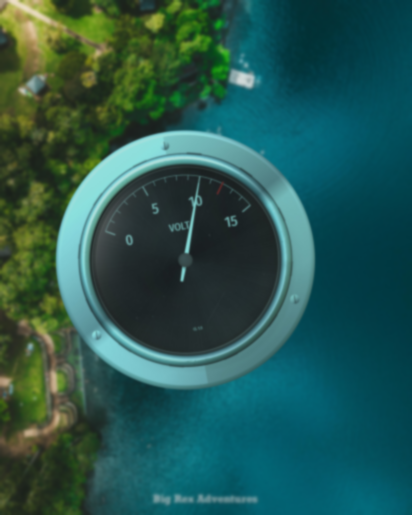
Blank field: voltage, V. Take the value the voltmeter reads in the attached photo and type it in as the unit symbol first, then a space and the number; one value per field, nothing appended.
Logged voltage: V 10
